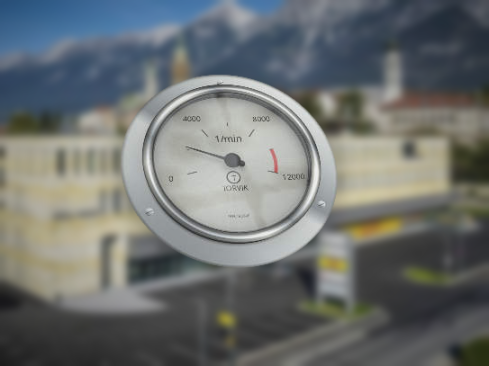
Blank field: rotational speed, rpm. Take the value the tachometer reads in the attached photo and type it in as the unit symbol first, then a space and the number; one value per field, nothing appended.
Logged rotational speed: rpm 2000
